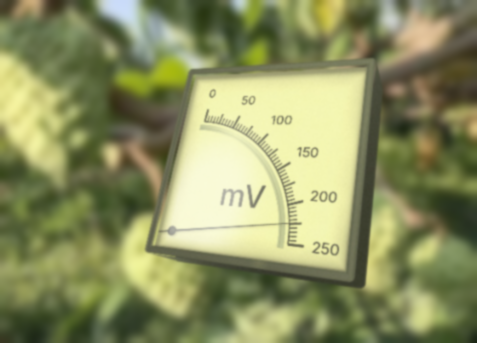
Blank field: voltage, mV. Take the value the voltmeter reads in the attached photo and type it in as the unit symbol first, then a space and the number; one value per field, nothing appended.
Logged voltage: mV 225
